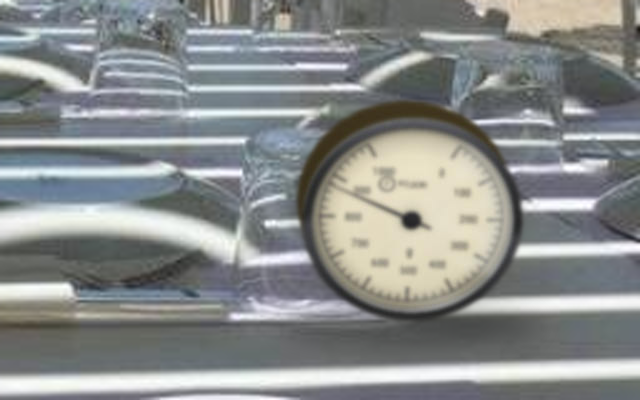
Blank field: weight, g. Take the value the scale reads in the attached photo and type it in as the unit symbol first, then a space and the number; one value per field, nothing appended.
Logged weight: g 880
